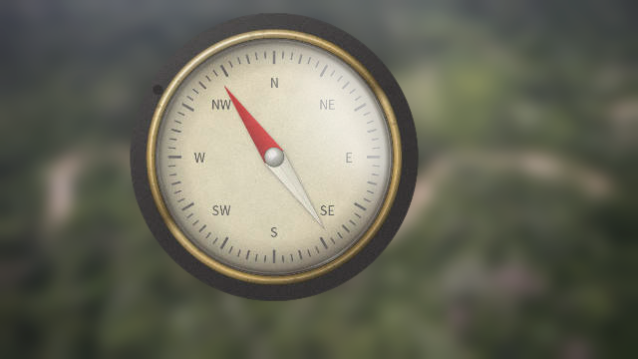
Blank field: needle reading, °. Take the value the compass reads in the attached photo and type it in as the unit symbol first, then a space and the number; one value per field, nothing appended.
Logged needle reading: ° 325
